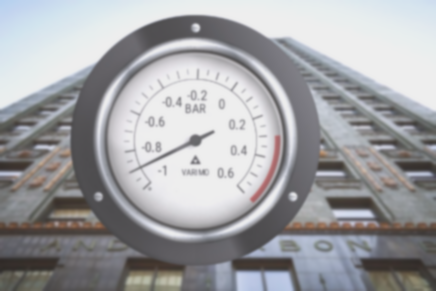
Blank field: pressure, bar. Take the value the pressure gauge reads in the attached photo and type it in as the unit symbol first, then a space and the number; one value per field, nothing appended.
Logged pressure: bar -0.9
